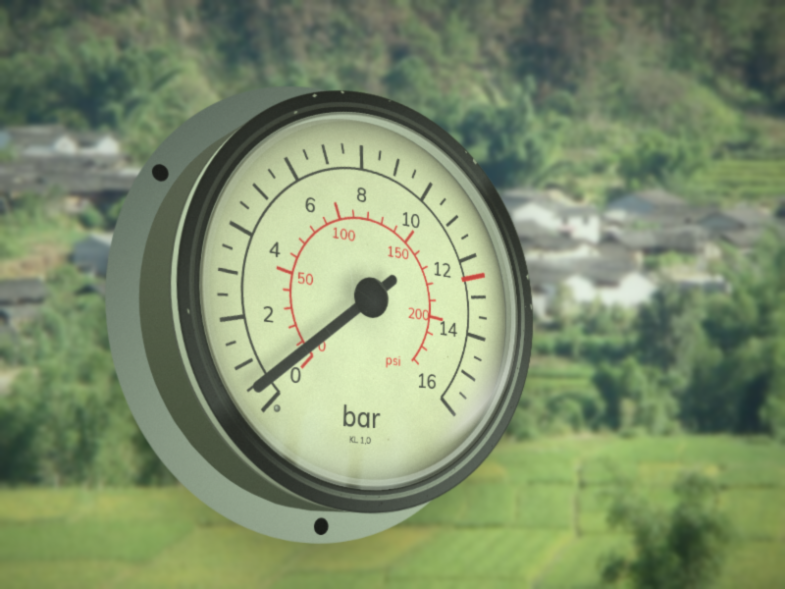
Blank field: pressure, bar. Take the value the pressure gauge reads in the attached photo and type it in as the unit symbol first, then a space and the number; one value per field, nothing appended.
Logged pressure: bar 0.5
